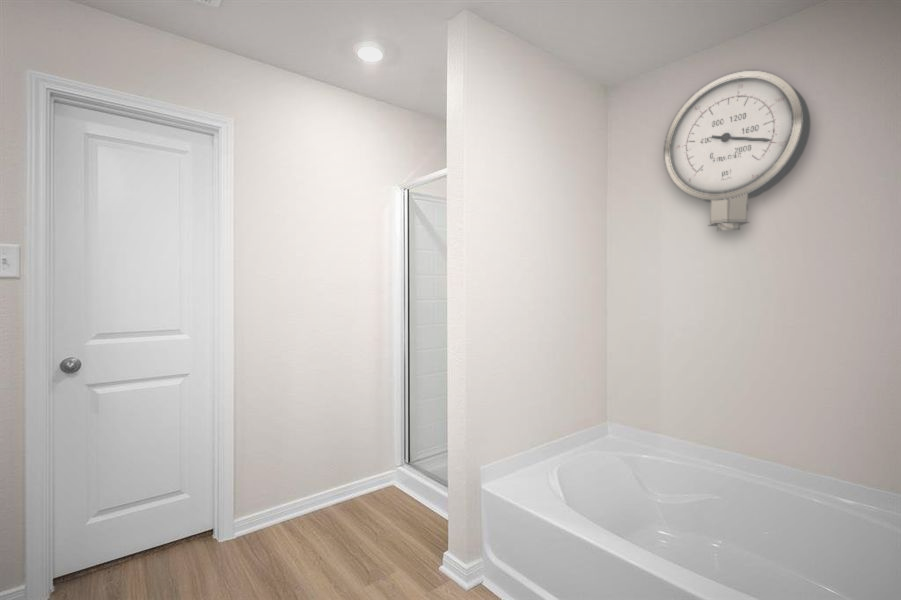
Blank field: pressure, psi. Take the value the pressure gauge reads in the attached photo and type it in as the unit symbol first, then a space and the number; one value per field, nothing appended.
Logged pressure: psi 1800
